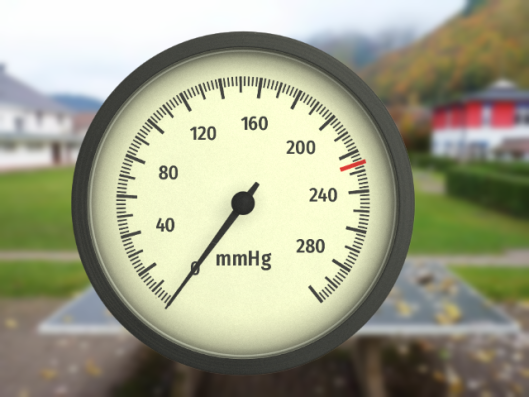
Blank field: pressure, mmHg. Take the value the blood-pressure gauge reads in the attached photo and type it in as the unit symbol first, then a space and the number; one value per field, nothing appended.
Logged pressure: mmHg 0
